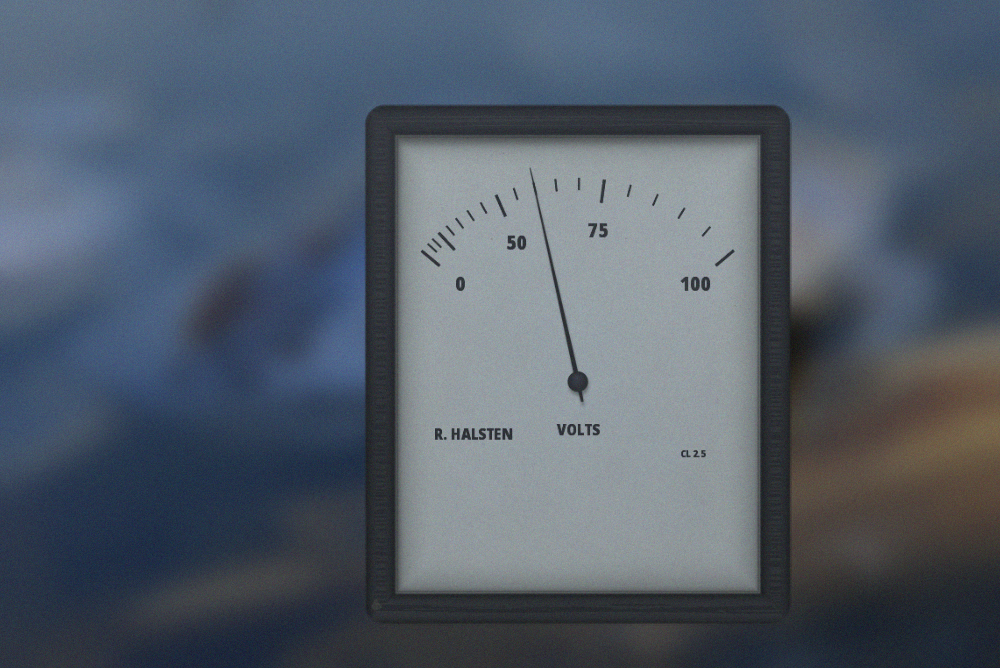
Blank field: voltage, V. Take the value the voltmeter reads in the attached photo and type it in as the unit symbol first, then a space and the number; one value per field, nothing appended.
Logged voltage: V 60
